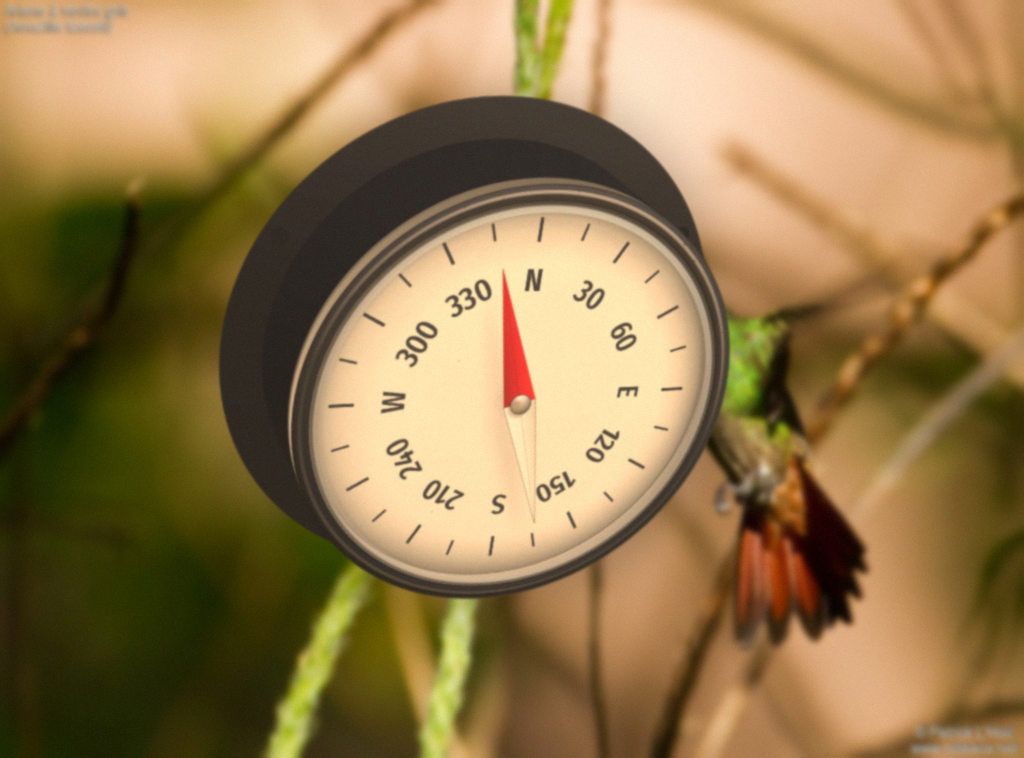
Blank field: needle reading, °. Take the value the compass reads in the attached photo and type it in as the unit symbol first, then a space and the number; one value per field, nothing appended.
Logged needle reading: ° 345
